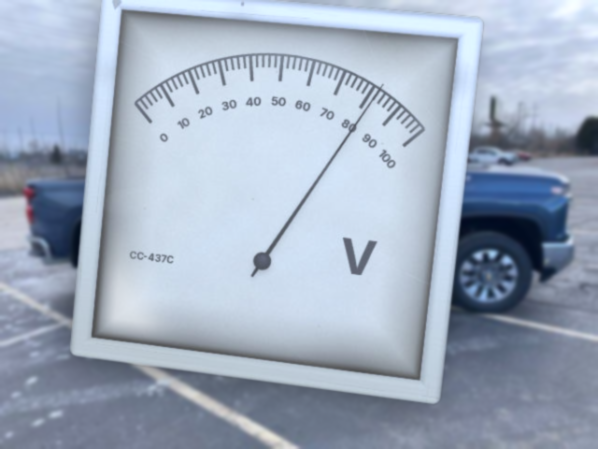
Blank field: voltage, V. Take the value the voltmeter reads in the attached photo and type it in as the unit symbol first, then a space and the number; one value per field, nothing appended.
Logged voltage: V 82
